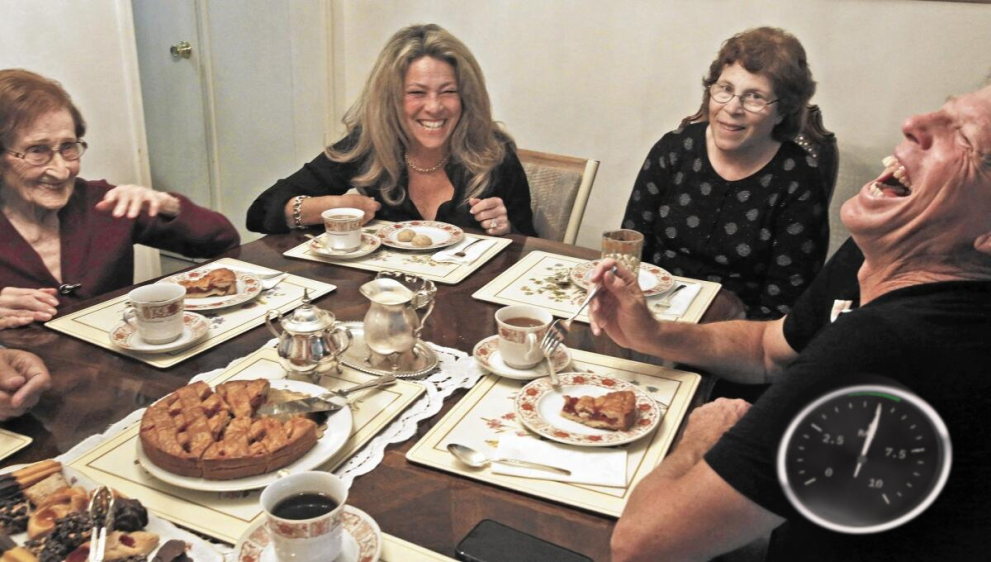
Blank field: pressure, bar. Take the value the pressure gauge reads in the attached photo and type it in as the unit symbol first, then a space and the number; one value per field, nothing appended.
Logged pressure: bar 5
